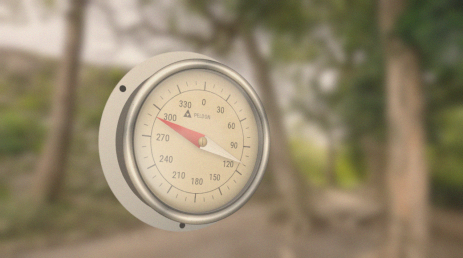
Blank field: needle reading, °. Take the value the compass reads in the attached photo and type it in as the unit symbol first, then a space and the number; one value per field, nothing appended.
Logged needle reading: ° 290
